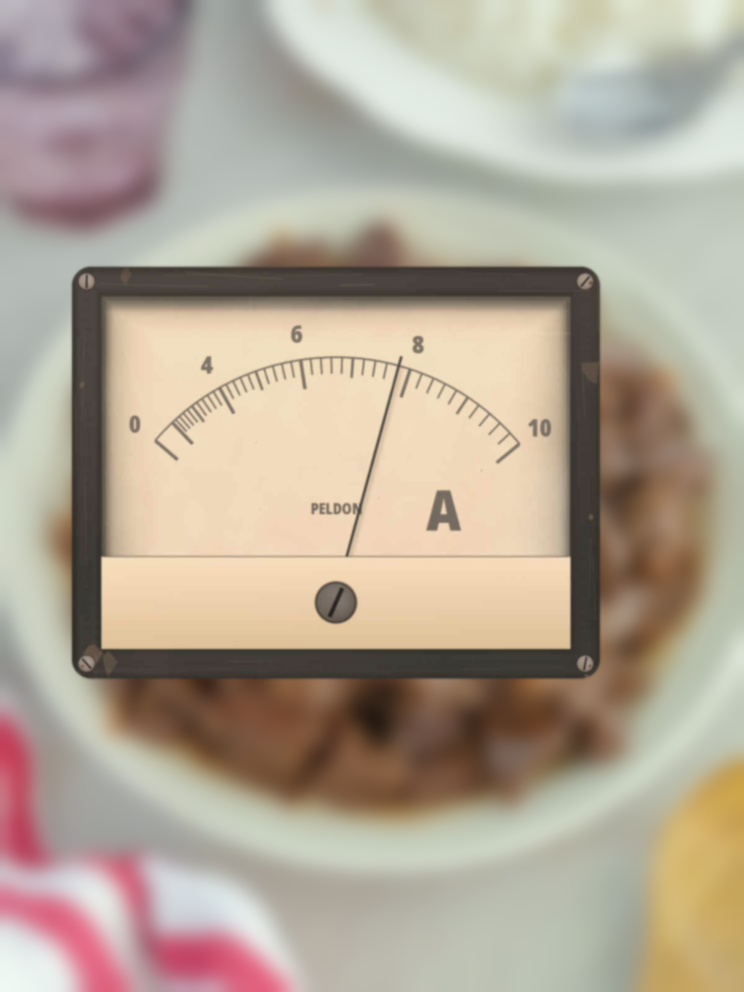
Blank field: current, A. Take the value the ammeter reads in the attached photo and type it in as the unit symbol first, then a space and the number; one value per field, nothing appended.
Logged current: A 7.8
